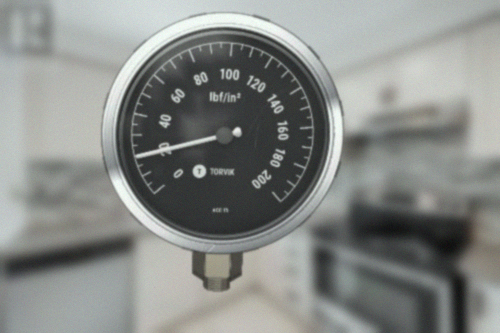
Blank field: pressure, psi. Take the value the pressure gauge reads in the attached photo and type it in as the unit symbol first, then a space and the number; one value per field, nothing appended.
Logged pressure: psi 20
